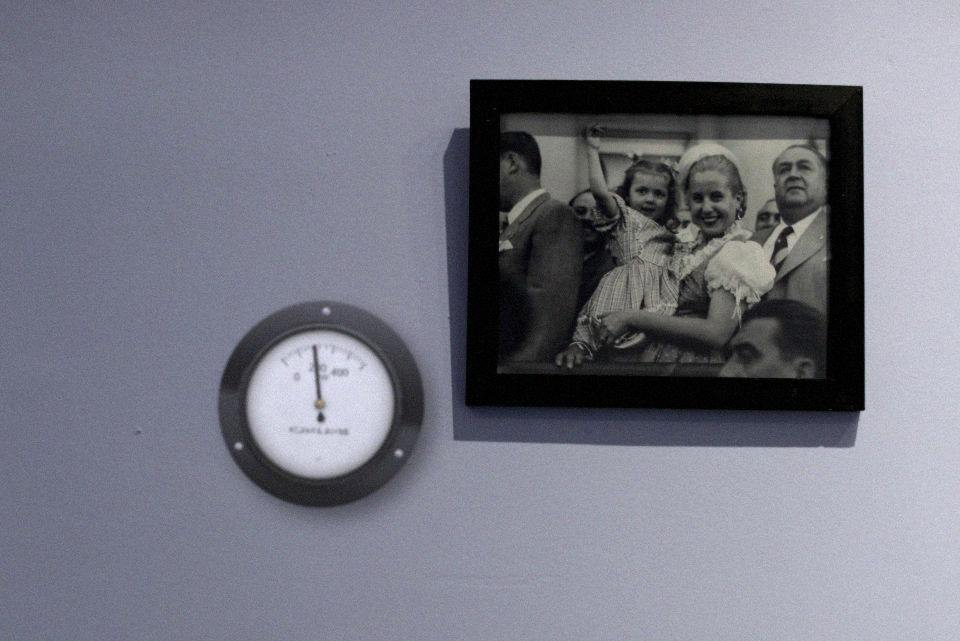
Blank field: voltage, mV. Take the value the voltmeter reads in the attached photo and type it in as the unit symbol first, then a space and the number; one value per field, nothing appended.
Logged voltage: mV 200
